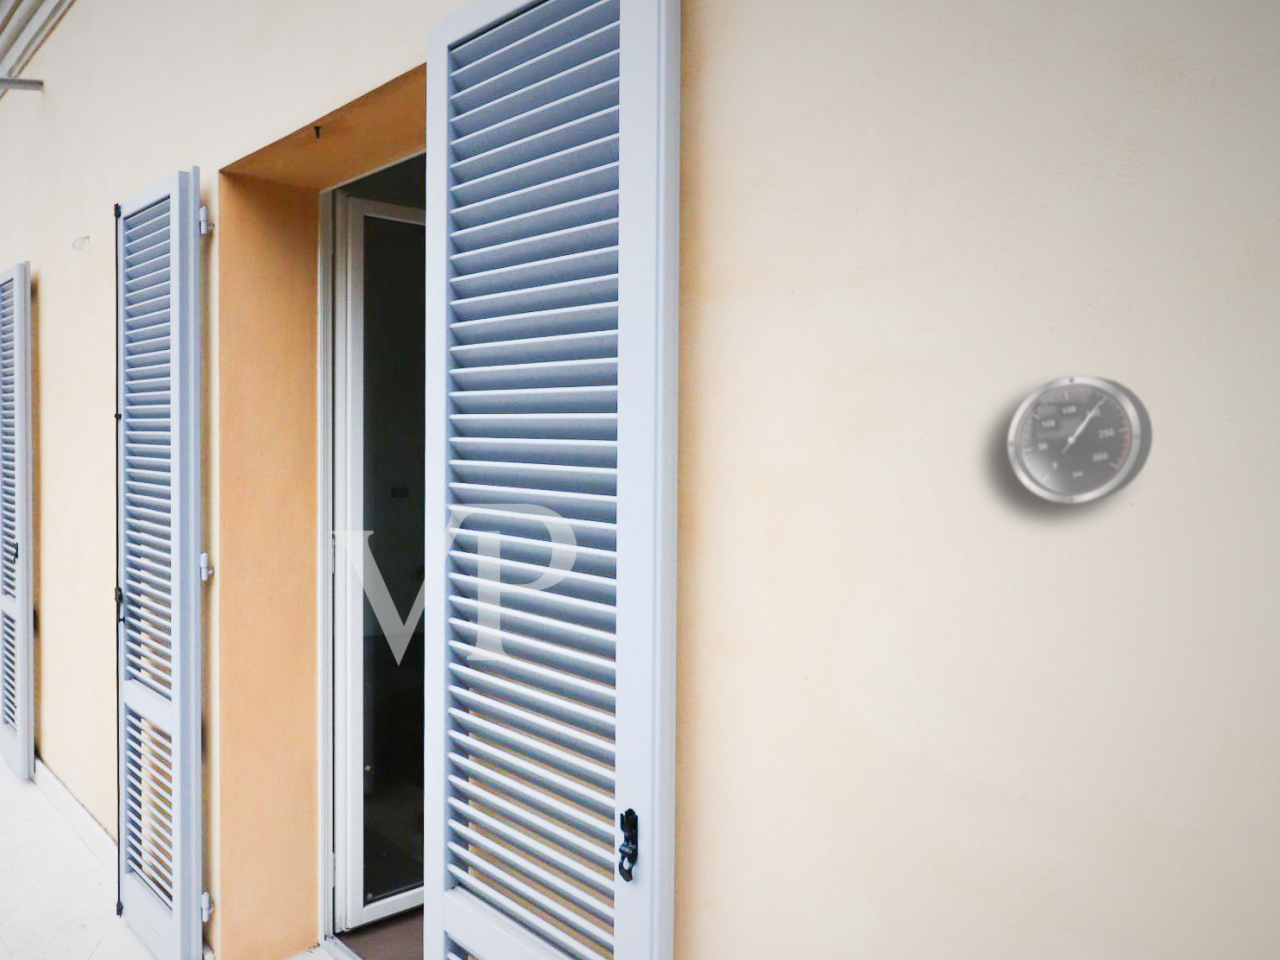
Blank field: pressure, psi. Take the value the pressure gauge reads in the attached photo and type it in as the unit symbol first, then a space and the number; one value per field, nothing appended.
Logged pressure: psi 200
